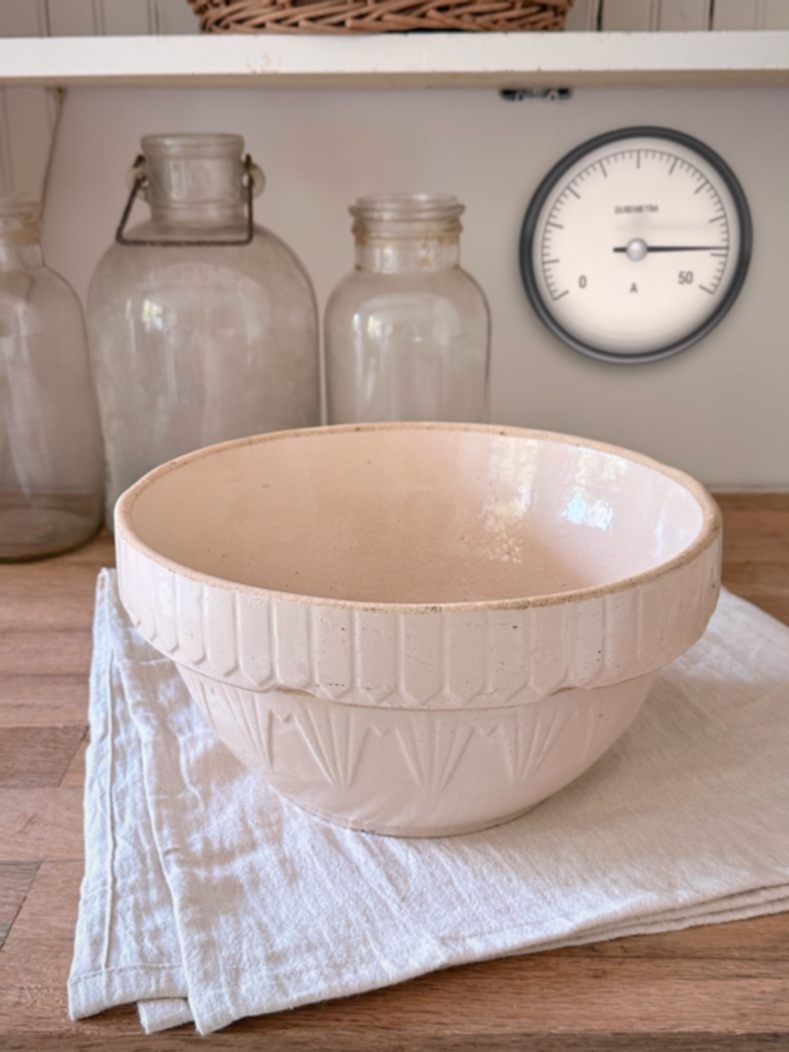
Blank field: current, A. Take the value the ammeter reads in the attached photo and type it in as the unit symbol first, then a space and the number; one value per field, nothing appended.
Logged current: A 44
